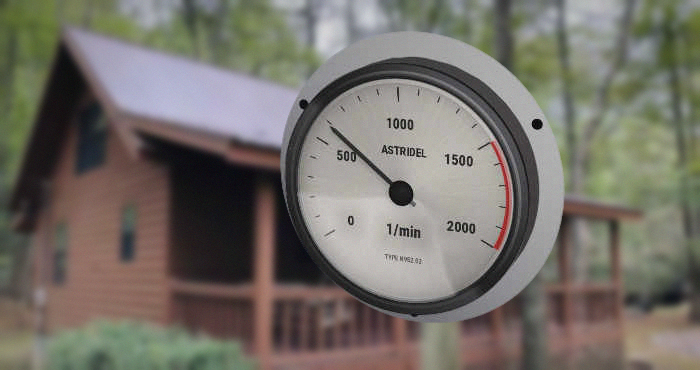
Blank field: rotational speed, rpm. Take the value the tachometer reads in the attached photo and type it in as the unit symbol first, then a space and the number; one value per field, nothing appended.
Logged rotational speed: rpm 600
